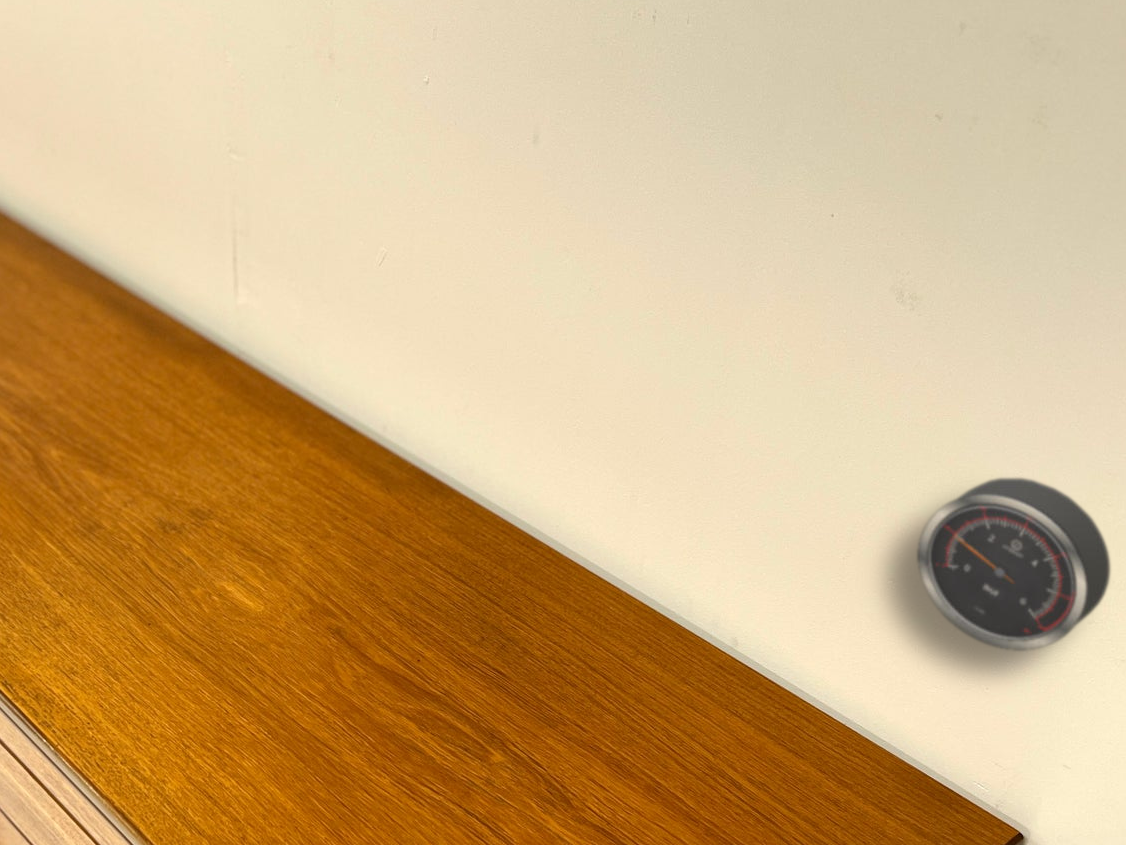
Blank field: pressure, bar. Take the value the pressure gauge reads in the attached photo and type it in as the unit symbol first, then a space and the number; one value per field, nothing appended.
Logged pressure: bar 1
